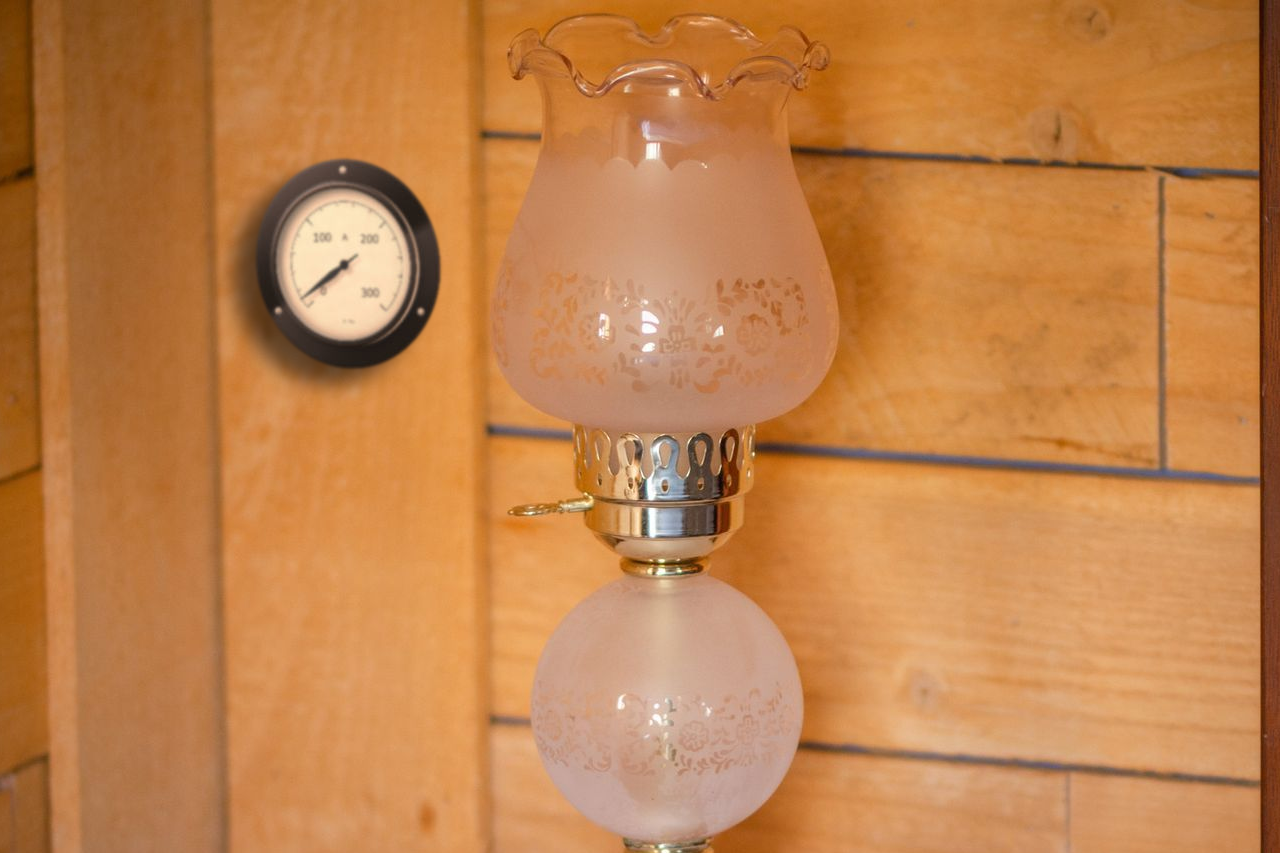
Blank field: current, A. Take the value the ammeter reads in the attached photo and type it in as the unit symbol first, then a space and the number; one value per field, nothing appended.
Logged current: A 10
